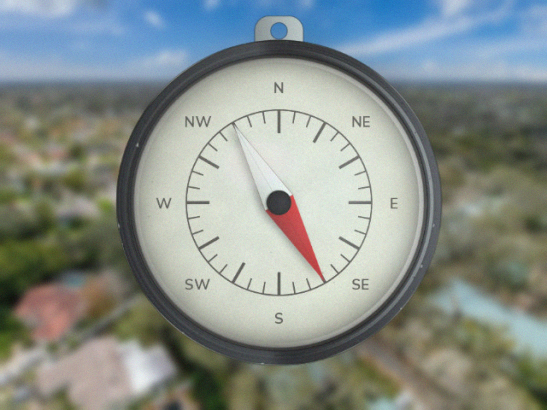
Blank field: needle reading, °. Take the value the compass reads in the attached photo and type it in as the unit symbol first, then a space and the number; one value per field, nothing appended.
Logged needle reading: ° 150
